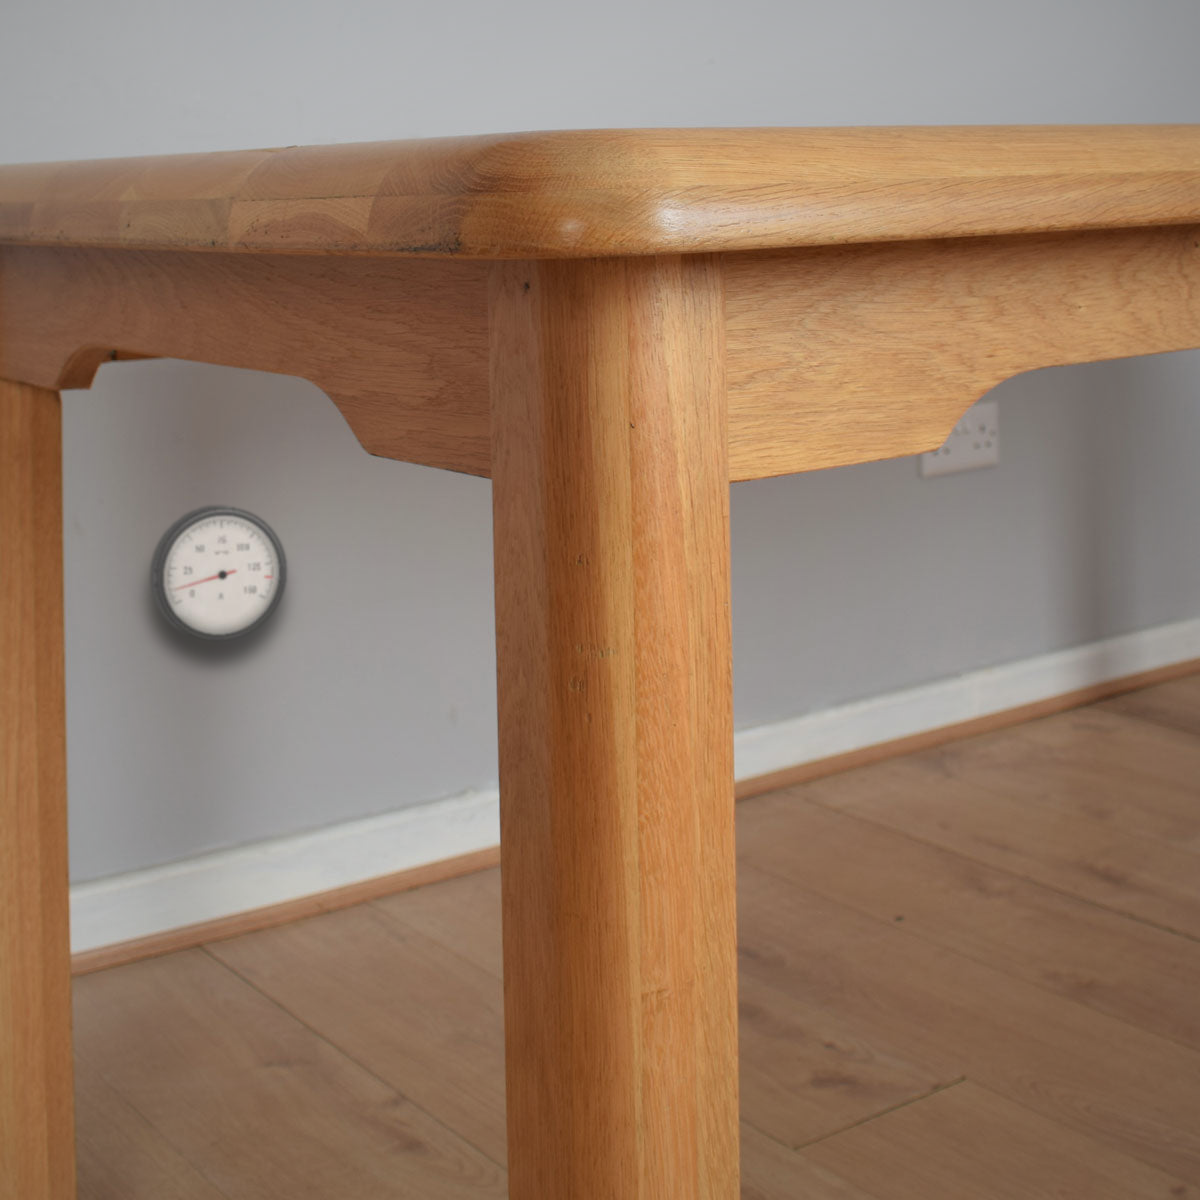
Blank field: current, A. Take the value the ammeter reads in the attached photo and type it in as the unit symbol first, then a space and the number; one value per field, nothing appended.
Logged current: A 10
